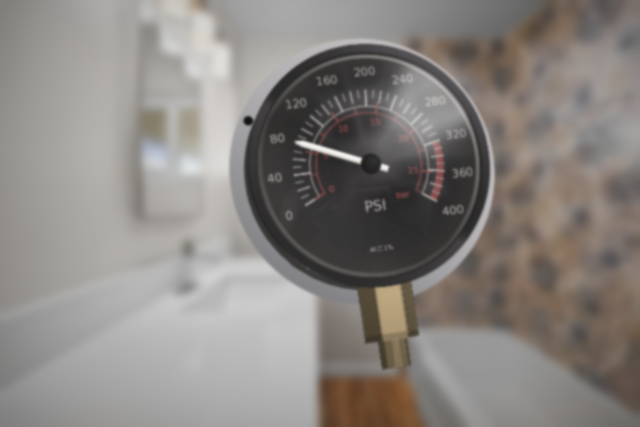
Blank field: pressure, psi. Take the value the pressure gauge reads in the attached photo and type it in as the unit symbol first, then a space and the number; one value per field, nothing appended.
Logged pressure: psi 80
